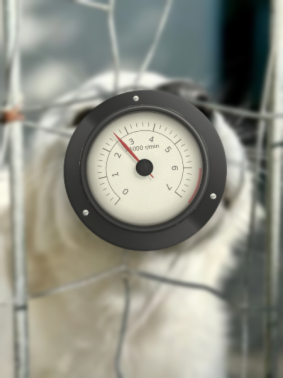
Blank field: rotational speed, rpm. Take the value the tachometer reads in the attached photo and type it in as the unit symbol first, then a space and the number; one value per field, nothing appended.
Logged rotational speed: rpm 2600
